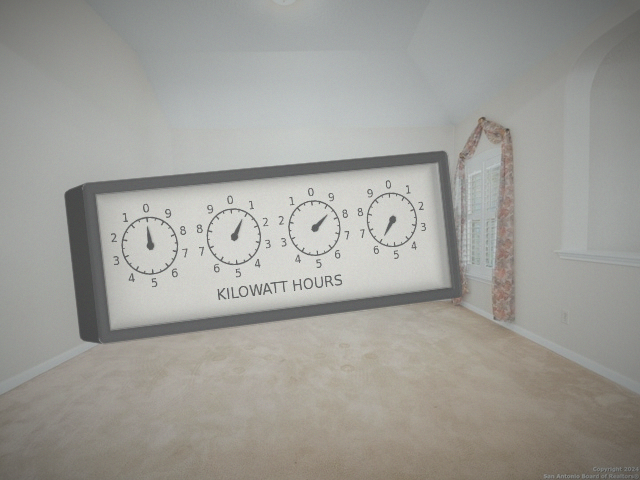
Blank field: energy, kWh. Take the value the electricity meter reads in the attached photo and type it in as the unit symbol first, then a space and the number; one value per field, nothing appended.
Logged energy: kWh 86
